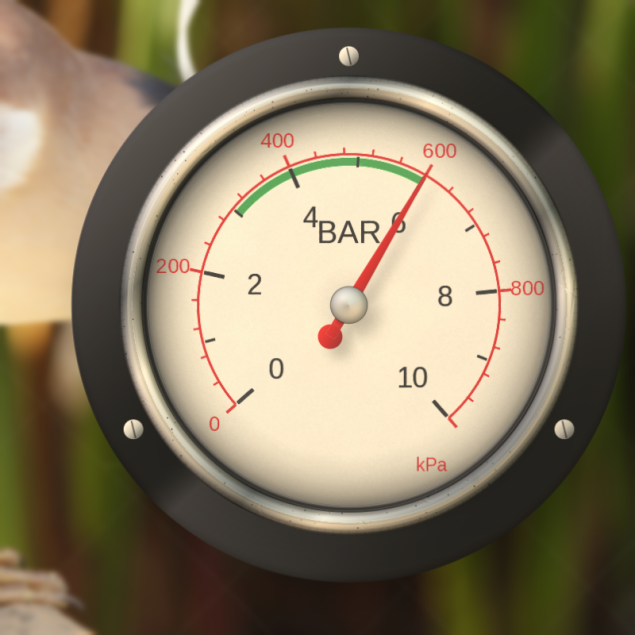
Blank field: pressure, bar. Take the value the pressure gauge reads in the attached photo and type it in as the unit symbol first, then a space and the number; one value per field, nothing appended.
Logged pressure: bar 6
